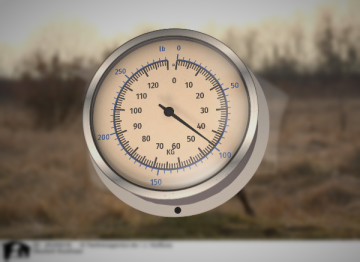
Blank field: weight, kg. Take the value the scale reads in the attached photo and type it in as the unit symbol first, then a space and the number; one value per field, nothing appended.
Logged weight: kg 45
